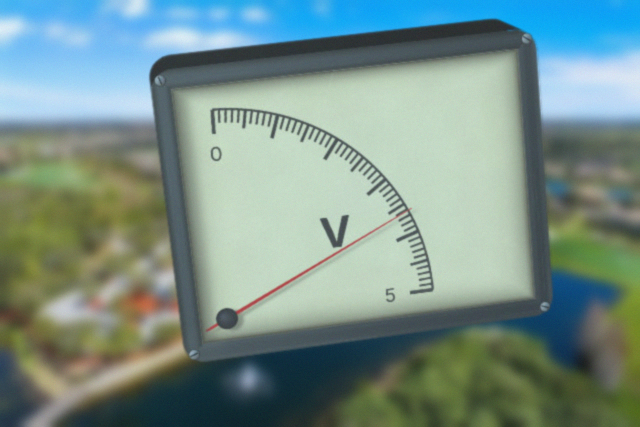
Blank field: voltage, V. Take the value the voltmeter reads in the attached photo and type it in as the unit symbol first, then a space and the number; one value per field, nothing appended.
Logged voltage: V 3.6
